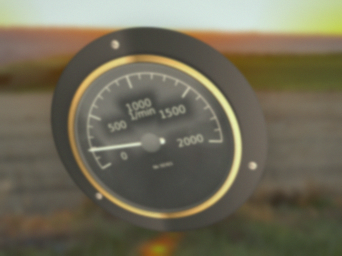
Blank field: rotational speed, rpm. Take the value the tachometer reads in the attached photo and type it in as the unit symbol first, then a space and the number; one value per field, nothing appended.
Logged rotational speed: rpm 200
